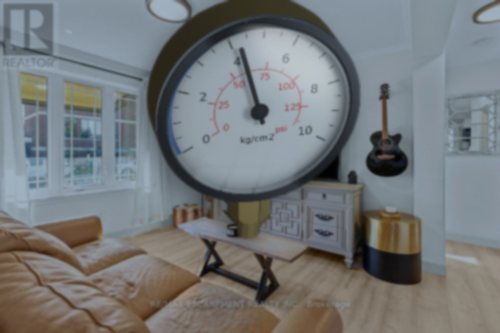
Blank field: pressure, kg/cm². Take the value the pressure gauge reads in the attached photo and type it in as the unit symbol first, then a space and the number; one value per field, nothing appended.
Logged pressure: kg/cm² 4.25
